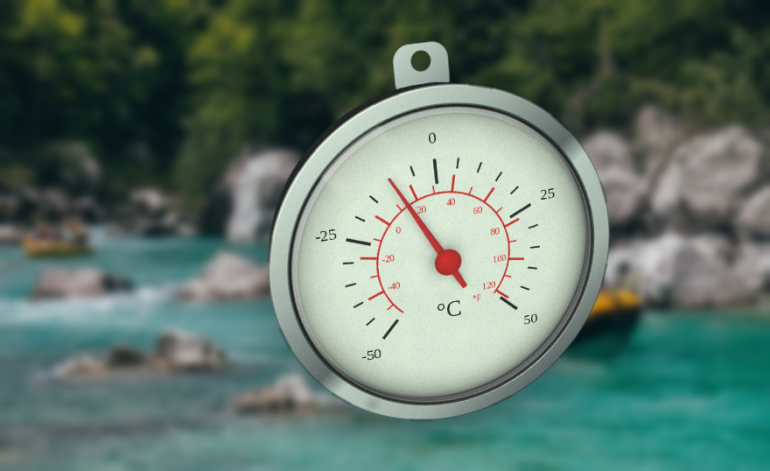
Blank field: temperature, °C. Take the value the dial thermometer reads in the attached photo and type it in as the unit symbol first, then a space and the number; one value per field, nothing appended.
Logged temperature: °C -10
